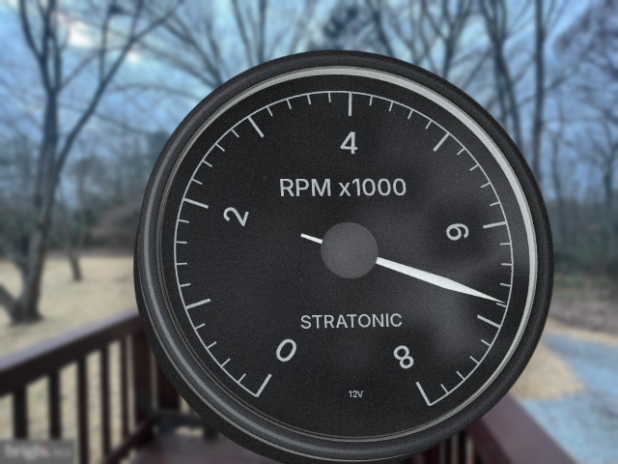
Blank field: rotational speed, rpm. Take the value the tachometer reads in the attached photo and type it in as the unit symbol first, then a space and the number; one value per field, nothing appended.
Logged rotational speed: rpm 6800
